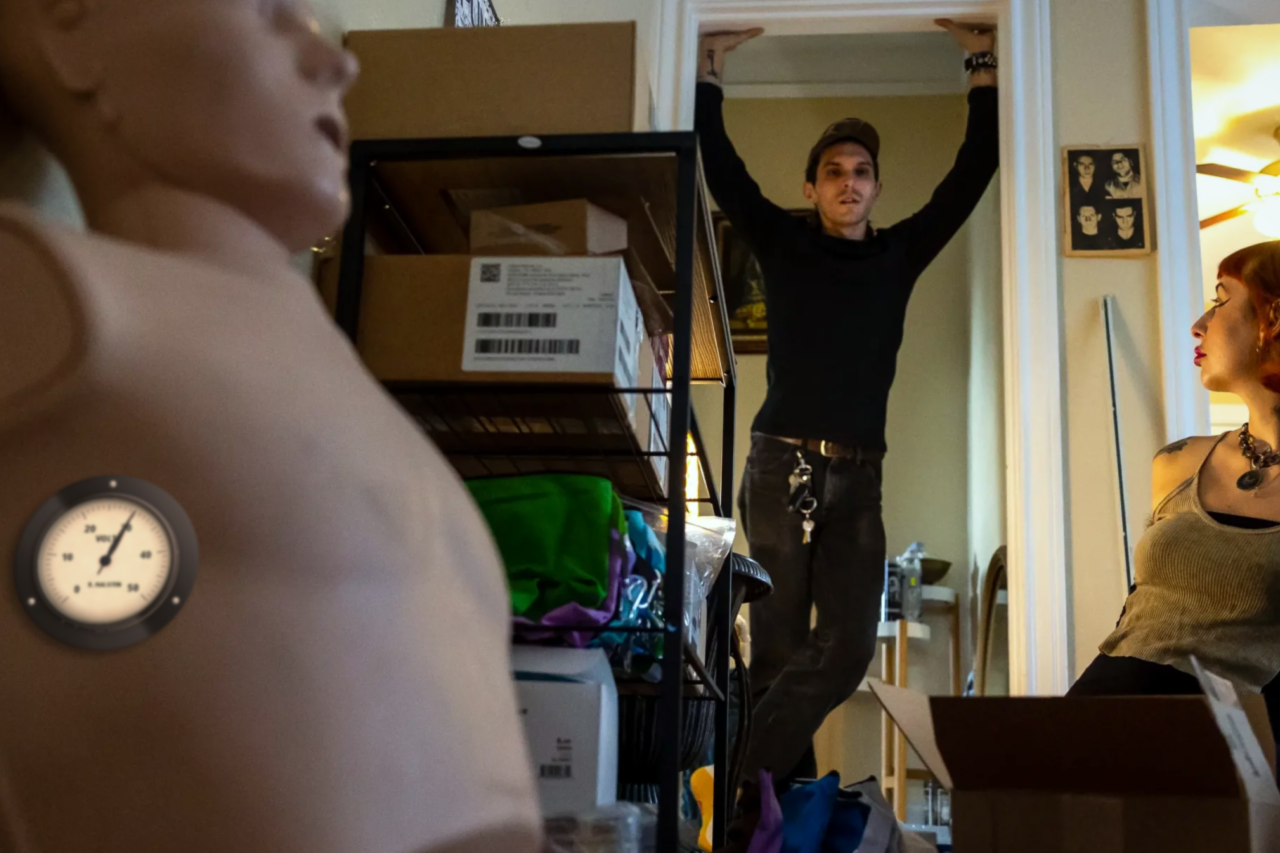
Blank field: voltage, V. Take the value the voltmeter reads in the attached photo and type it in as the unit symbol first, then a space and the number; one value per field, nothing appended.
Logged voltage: V 30
